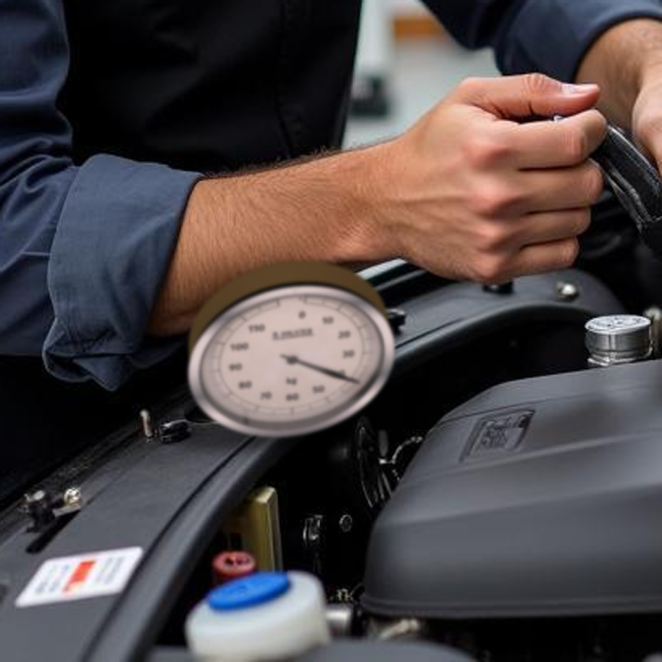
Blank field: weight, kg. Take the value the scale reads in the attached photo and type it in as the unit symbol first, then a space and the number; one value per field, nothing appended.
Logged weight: kg 40
